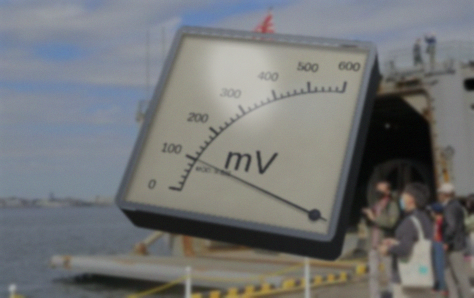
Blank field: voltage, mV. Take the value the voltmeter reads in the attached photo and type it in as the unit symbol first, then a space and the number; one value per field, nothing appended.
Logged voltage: mV 100
